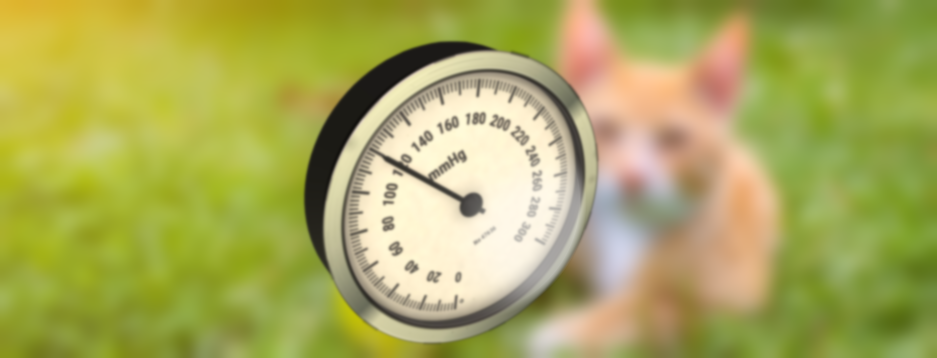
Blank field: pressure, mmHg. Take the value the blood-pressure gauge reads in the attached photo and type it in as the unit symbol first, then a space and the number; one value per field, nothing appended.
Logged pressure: mmHg 120
